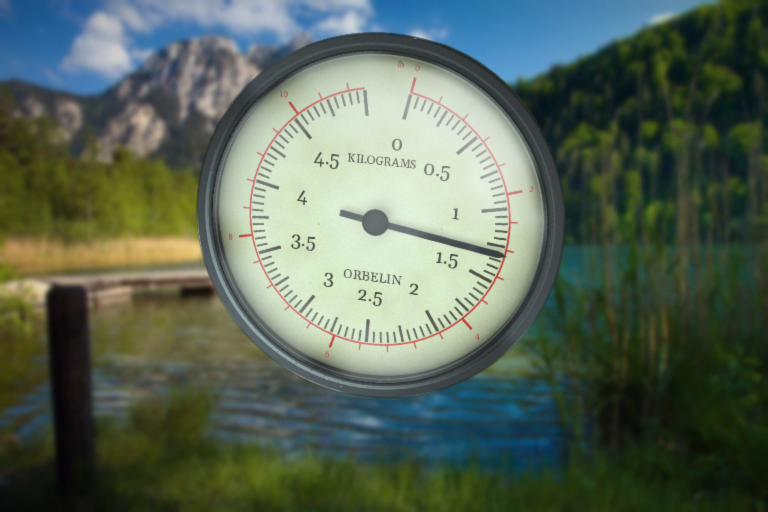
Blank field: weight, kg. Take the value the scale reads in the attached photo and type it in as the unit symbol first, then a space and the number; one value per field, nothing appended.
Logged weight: kg 1.3
